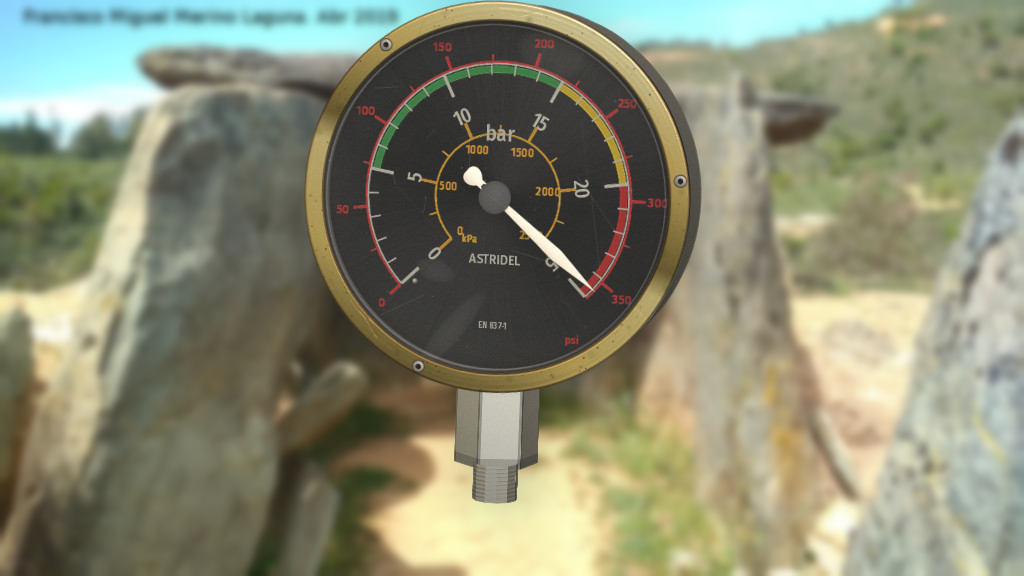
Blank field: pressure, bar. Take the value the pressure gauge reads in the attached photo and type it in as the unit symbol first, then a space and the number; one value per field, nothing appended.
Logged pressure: bar 24.5
